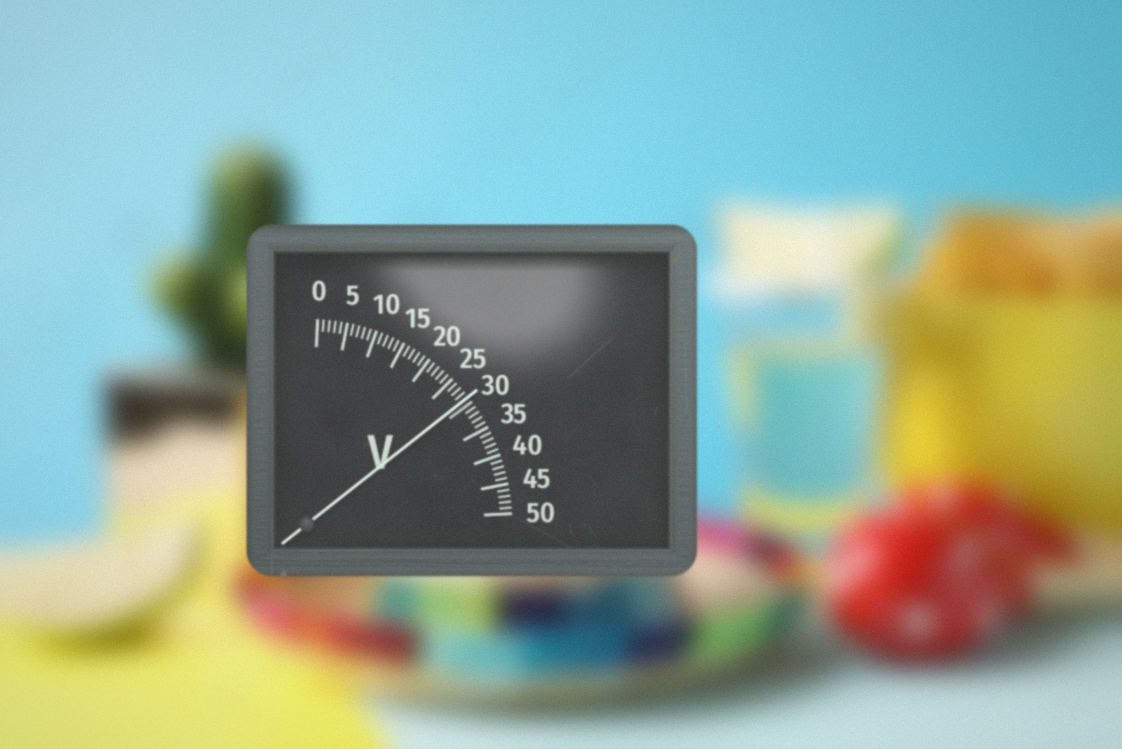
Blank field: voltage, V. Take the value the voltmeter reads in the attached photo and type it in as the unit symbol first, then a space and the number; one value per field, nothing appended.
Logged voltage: V 29
